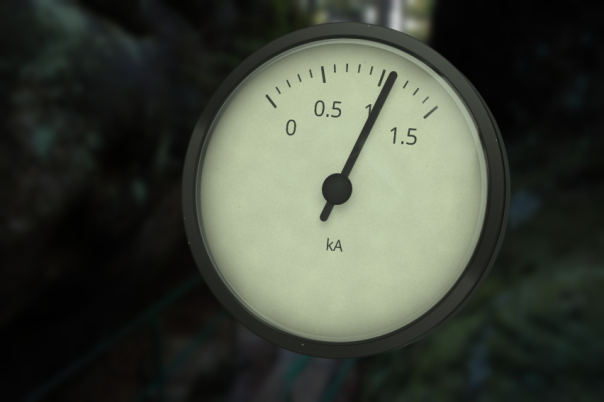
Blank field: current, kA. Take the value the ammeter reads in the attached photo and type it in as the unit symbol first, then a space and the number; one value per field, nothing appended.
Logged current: kA 1.1
